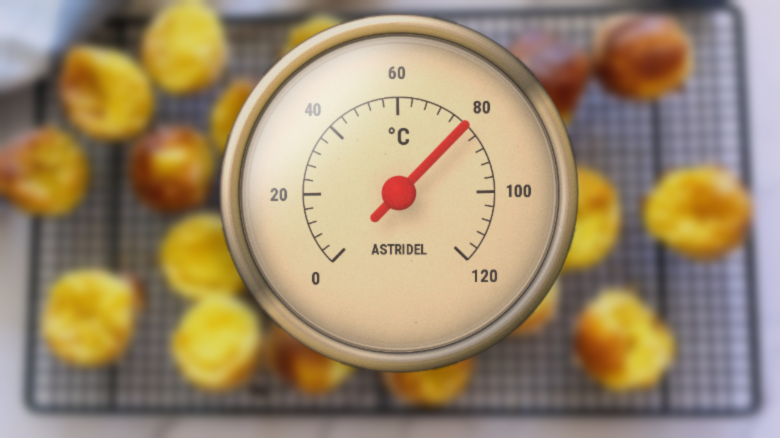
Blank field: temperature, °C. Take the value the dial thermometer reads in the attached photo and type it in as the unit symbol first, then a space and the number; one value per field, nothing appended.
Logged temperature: °C 80
